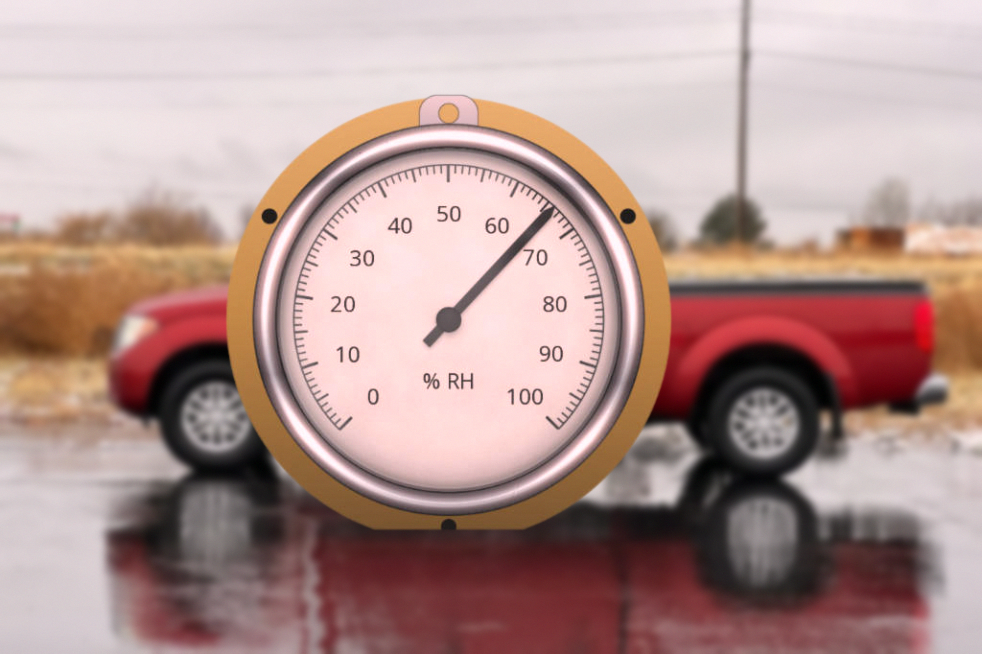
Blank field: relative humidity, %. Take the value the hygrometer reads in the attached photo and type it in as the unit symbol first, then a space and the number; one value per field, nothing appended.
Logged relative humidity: % 66
